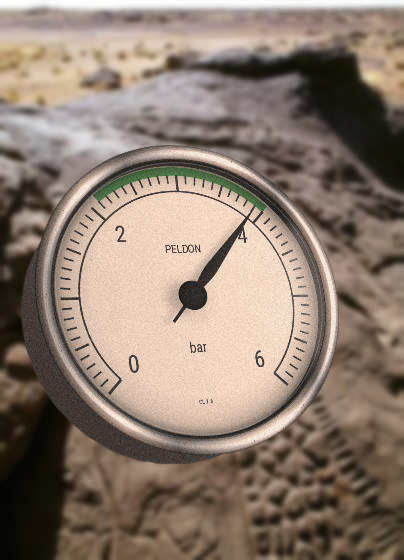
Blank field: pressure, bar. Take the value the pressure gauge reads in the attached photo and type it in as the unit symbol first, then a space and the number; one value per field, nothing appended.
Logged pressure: bar 3.9
